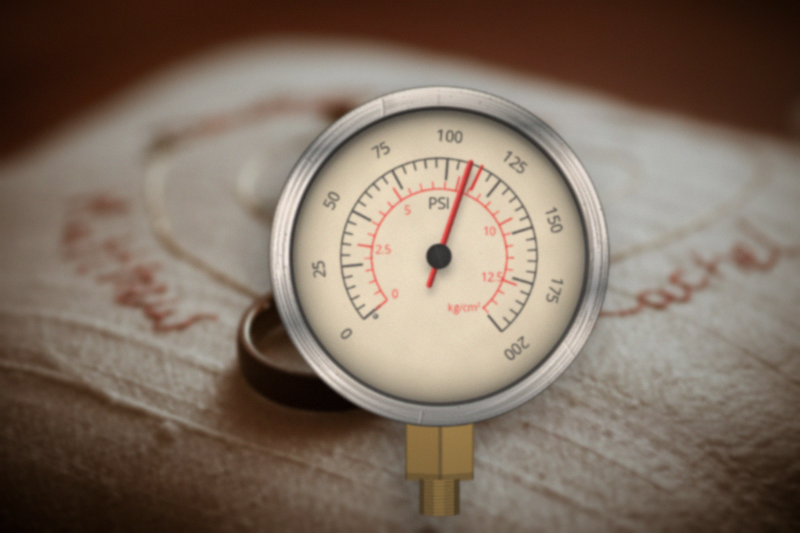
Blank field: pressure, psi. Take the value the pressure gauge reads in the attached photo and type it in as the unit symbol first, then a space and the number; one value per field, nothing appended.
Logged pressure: psi 110
